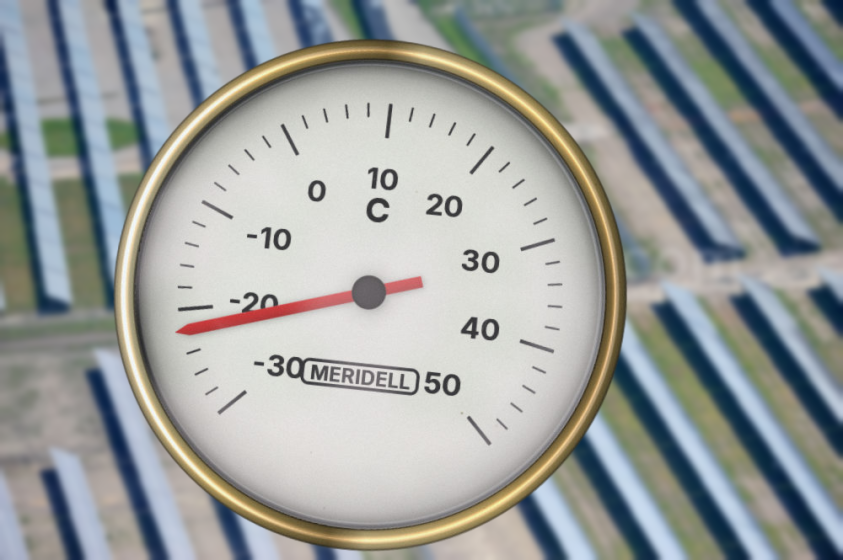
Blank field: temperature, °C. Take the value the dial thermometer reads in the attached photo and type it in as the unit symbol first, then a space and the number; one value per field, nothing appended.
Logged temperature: °C -22
